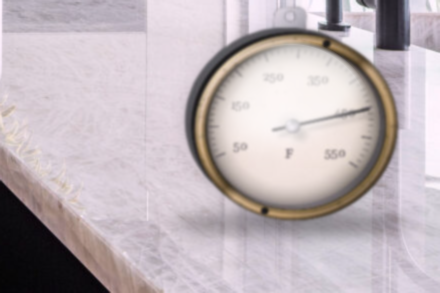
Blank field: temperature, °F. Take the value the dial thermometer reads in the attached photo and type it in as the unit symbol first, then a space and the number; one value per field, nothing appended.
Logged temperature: °F 450
